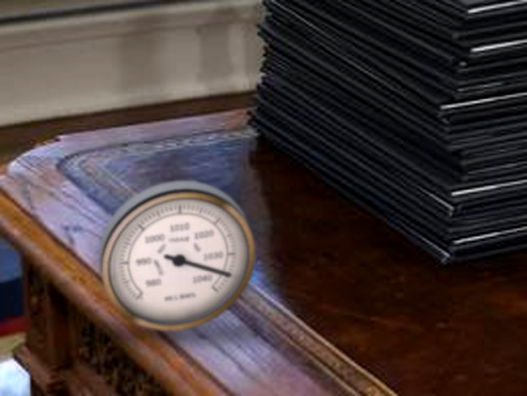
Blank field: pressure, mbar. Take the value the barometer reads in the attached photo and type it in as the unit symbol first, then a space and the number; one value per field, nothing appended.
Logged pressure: mbar 1035
